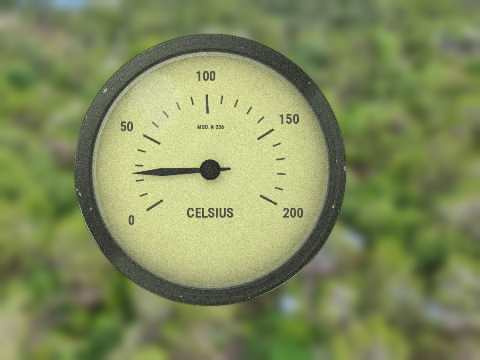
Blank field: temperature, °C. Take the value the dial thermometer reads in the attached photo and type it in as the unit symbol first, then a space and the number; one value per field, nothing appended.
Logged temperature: °C 25
